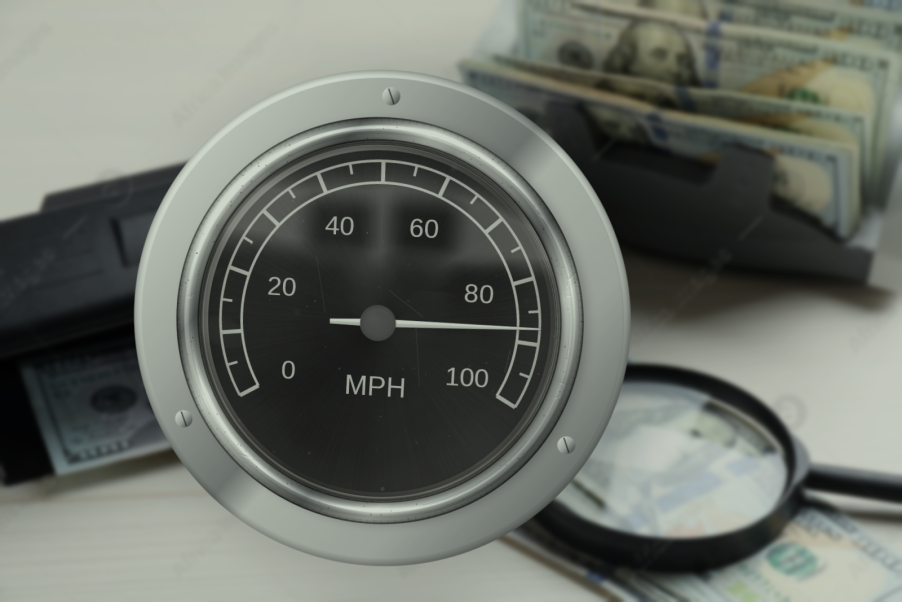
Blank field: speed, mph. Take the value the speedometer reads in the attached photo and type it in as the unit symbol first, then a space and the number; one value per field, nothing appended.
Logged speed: mph 87.5
